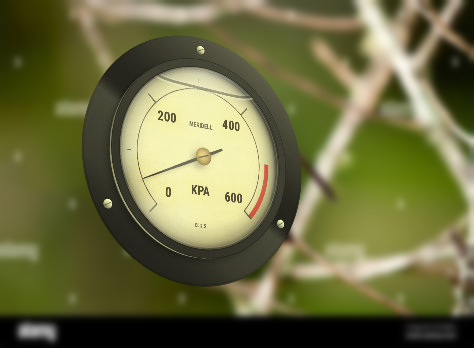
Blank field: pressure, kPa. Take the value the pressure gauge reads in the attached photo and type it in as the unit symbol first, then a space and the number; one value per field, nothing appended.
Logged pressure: kPa 50
